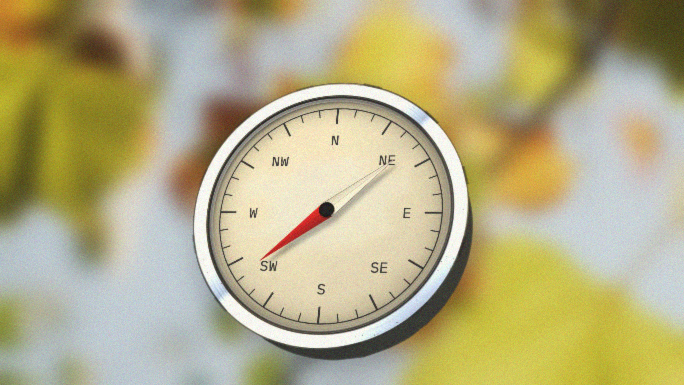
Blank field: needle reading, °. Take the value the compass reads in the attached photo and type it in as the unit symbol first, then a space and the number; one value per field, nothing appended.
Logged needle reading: ° 230
